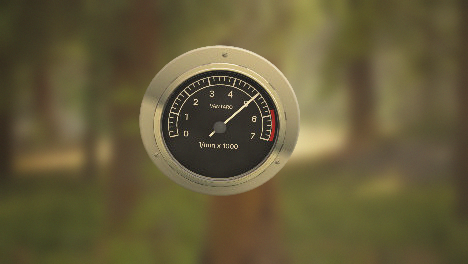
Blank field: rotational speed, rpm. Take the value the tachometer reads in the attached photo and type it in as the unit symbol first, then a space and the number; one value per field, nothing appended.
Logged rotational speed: rpm 5000
